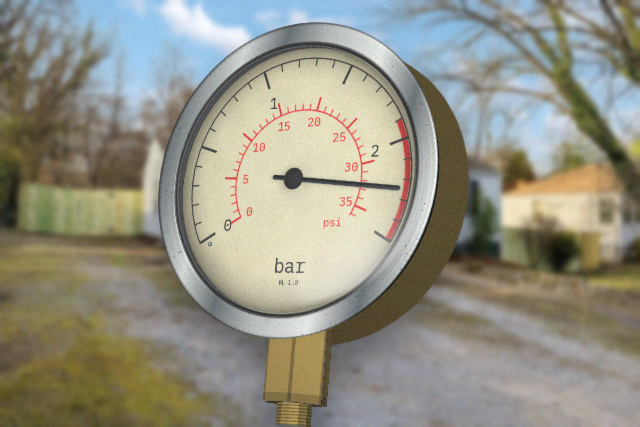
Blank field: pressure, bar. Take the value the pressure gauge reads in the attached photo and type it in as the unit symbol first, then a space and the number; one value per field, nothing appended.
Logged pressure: bar 2.25
